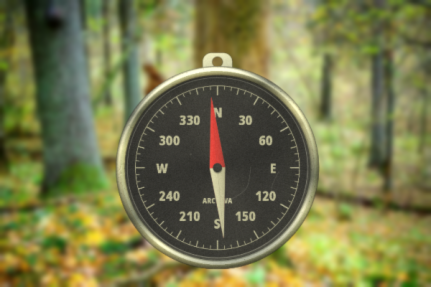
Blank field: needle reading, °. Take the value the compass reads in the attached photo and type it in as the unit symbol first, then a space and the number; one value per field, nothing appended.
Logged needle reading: ° 355
